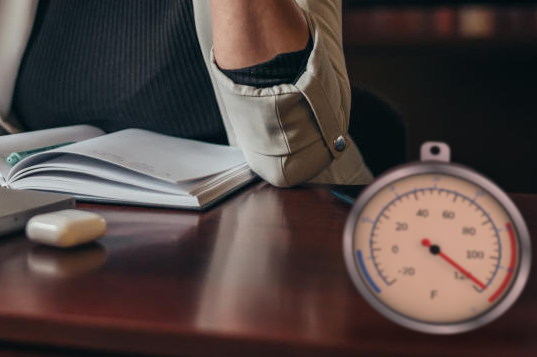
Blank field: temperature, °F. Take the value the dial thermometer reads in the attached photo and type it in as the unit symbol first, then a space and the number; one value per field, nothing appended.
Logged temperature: °F 116
